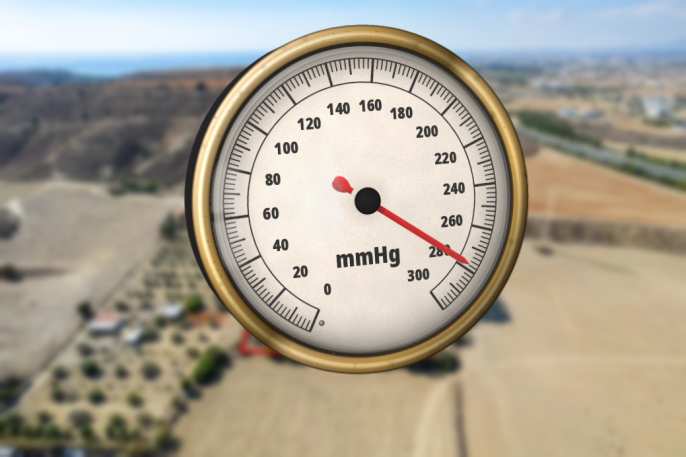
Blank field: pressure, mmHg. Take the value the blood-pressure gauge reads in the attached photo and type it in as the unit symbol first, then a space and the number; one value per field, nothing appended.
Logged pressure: mmHg 278
